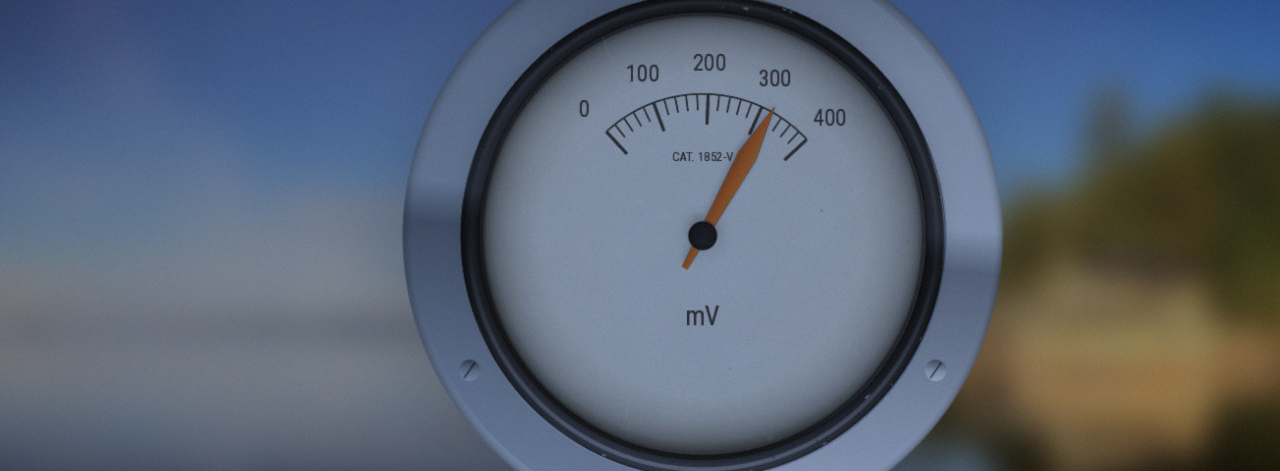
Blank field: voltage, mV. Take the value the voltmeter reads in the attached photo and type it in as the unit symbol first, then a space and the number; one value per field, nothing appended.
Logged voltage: mV 320
